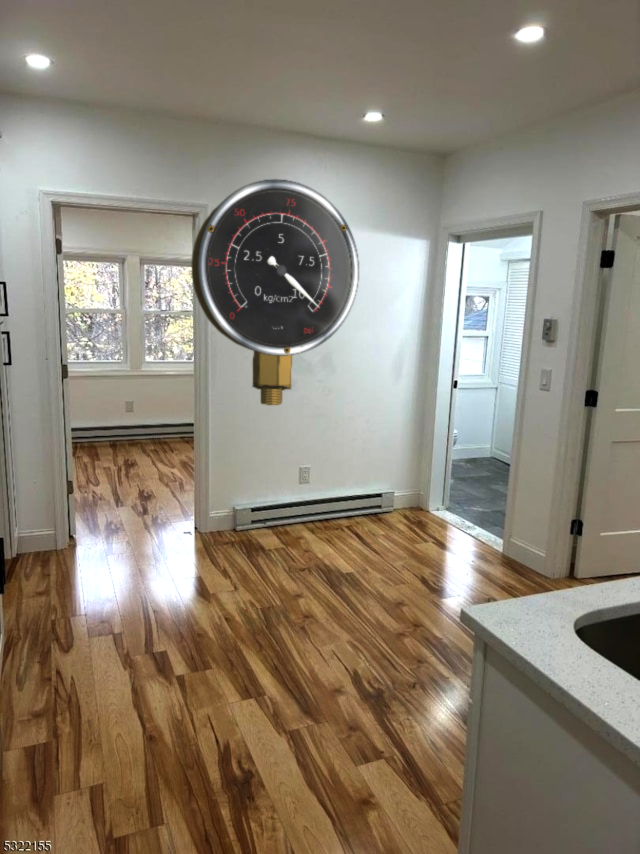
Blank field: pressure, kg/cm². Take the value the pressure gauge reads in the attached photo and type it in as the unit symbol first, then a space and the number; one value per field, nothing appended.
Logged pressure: kg/cm² 9.75
